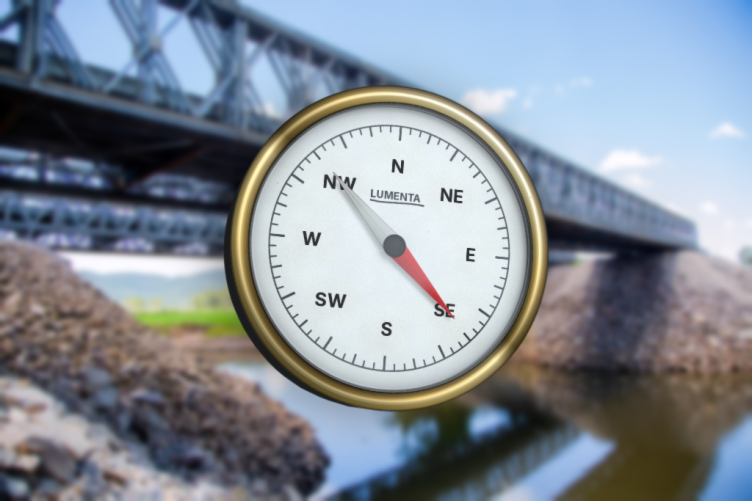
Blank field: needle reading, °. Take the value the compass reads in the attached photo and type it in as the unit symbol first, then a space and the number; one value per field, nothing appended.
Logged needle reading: ° 135
